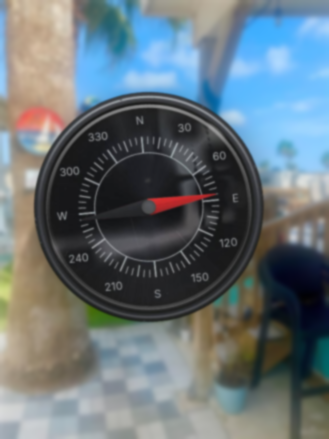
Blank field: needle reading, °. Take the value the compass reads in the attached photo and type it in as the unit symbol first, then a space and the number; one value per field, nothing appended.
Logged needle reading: ° 85
